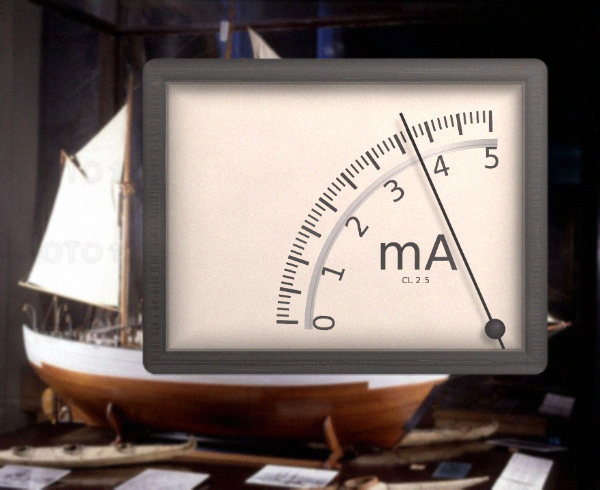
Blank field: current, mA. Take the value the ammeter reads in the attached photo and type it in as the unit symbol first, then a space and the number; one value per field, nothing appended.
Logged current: mA 3.7
